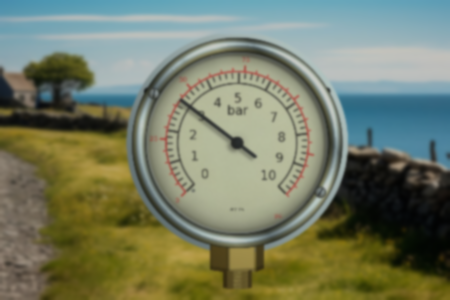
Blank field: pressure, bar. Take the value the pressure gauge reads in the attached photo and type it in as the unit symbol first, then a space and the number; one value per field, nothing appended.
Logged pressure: bar 3
